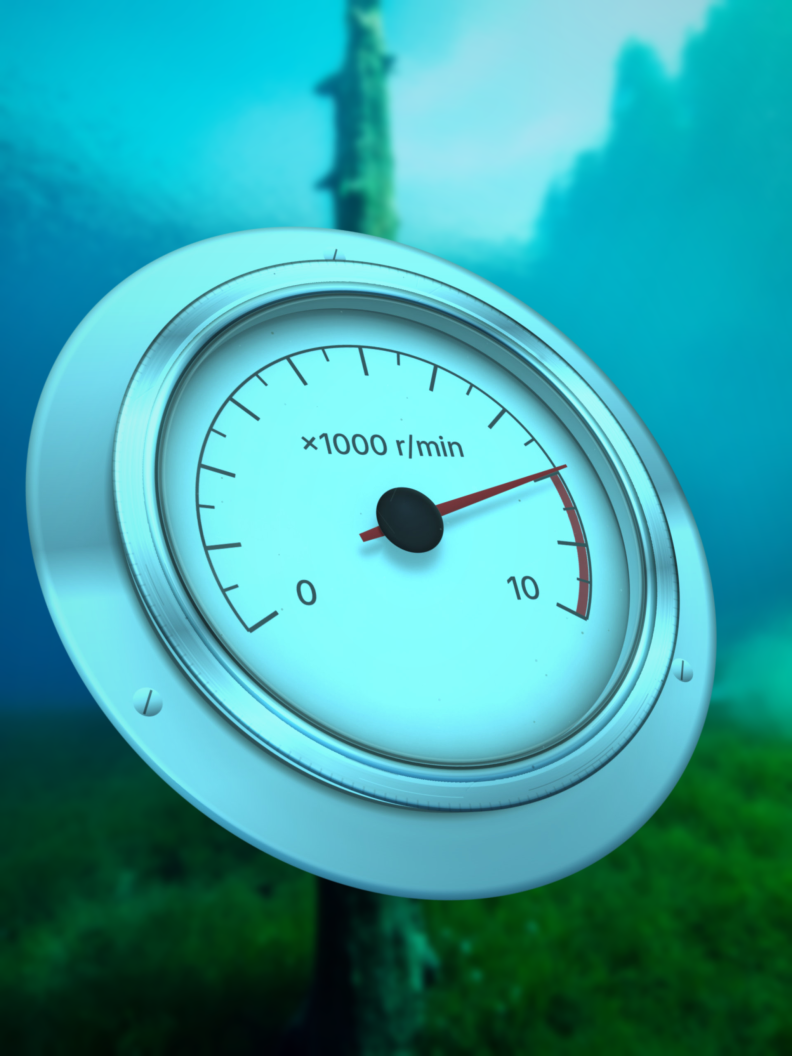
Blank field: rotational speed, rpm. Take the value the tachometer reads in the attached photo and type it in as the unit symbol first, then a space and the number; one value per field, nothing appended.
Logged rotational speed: rpm 8000
